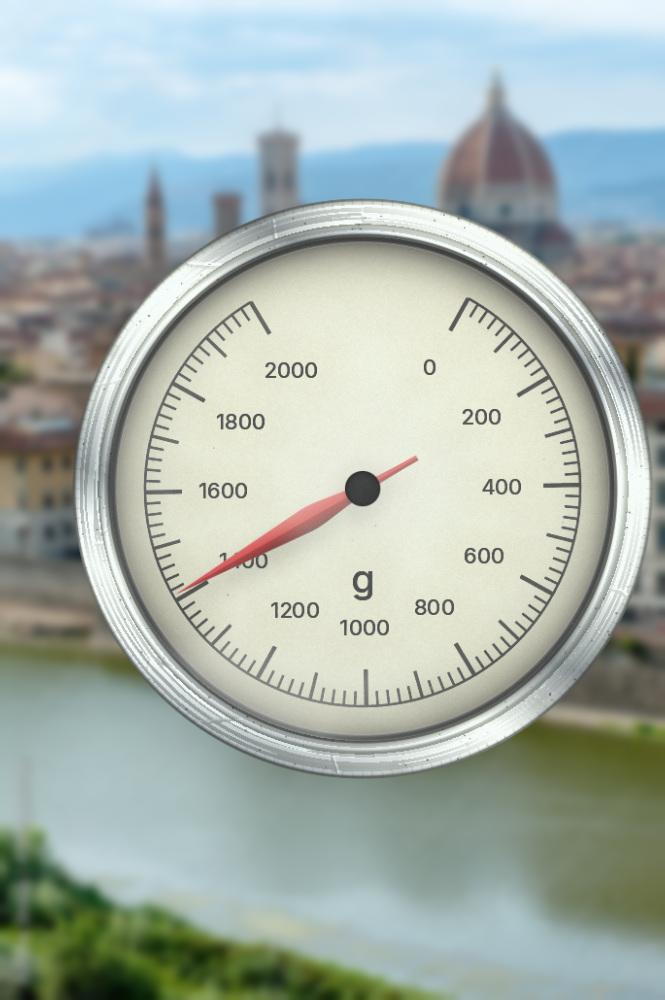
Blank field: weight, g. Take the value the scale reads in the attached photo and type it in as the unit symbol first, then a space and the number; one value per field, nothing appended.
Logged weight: g 1410
